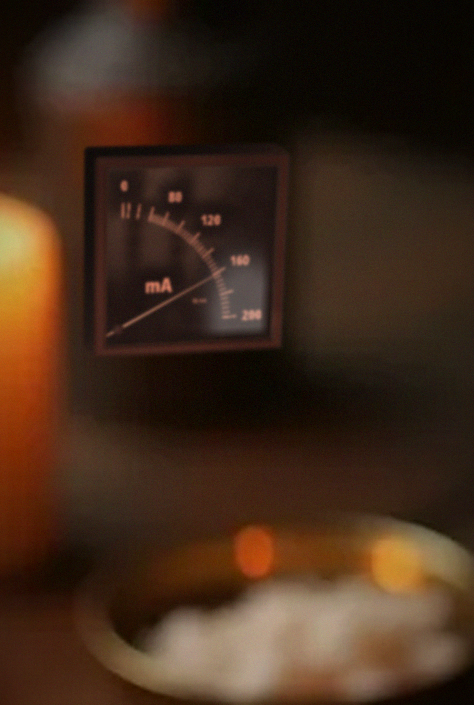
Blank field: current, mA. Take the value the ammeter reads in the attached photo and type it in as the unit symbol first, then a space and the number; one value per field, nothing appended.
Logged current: mA 160
